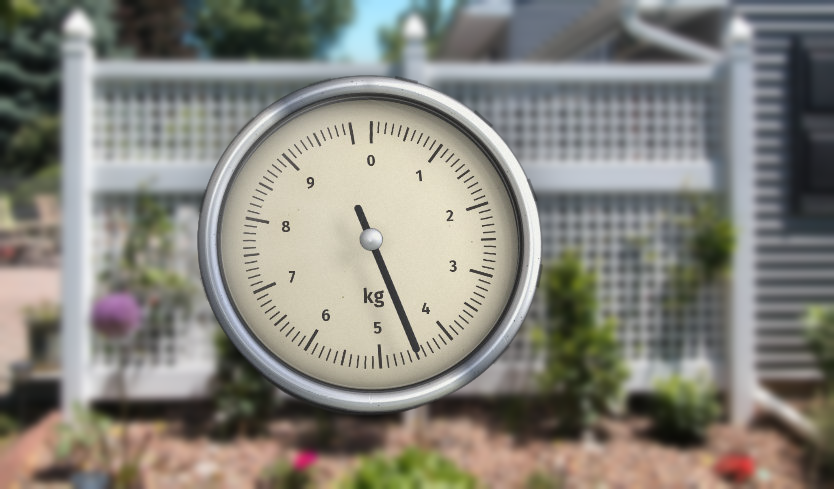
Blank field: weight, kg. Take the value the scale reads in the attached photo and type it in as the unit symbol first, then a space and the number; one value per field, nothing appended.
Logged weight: kg 4.5
